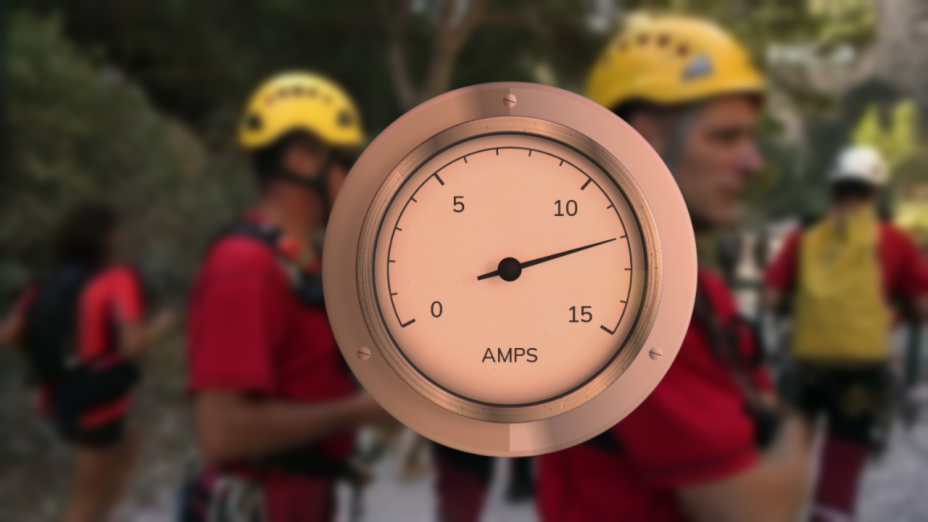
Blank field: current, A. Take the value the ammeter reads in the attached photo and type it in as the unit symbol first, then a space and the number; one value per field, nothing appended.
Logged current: A 12
